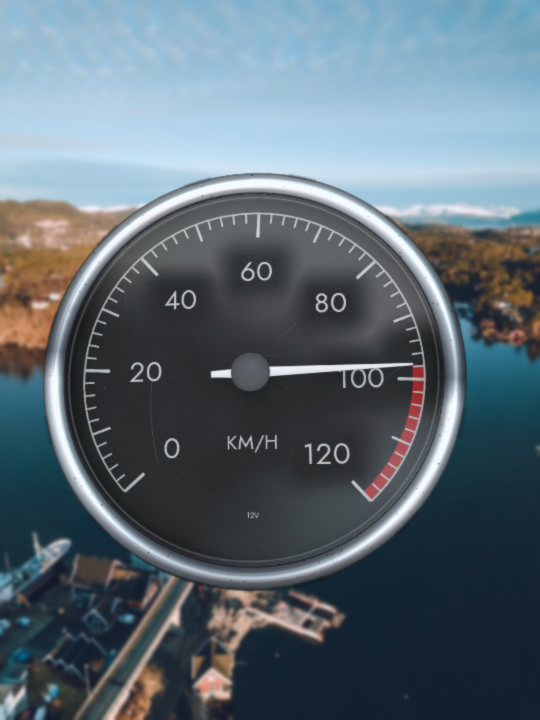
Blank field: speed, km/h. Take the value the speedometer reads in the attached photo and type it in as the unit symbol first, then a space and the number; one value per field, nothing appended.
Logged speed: km/h 98
